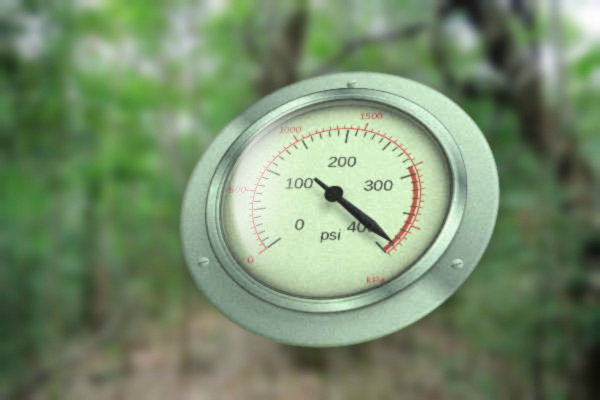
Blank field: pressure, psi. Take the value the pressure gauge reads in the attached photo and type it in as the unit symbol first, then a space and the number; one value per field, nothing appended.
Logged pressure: psi 390
